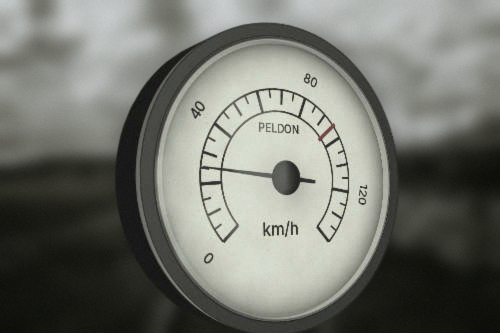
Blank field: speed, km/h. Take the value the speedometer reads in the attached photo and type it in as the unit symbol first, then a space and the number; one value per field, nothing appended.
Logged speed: km/h 25
